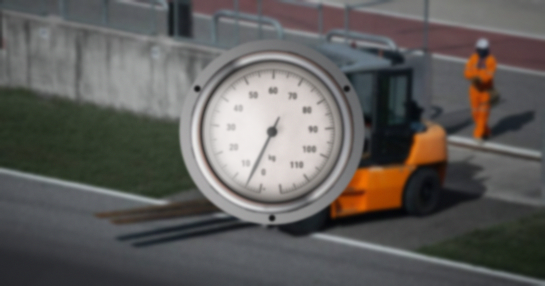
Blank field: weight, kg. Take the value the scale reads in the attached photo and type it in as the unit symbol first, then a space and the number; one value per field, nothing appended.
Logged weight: kg 5
